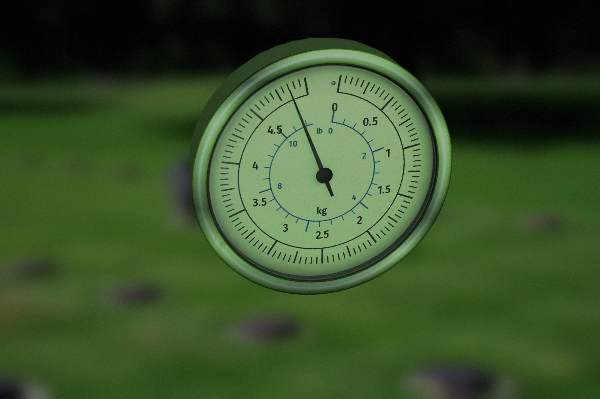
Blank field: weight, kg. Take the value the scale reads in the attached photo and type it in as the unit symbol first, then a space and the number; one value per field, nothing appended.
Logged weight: kg 4.85
